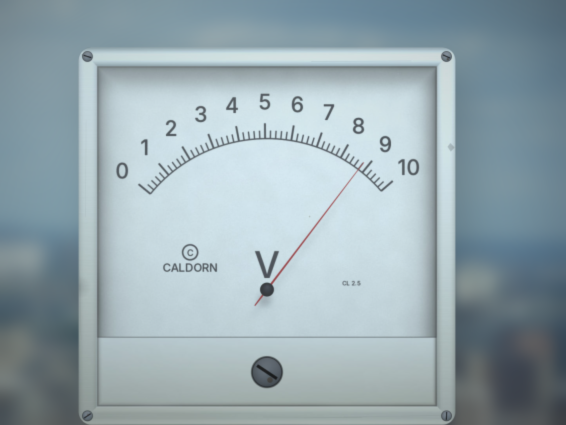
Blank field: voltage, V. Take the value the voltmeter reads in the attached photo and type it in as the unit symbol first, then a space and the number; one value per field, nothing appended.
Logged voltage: V 8.8
